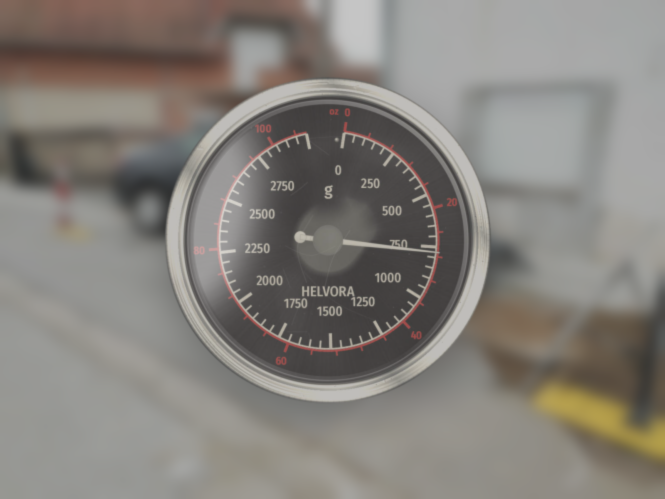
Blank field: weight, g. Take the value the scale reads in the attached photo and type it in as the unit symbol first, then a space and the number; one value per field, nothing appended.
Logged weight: g 775
